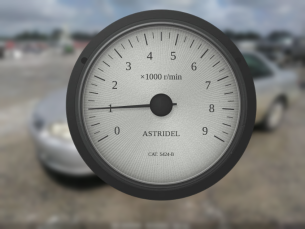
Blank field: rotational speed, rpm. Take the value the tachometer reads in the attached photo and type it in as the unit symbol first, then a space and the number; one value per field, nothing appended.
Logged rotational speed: rpm 1000
